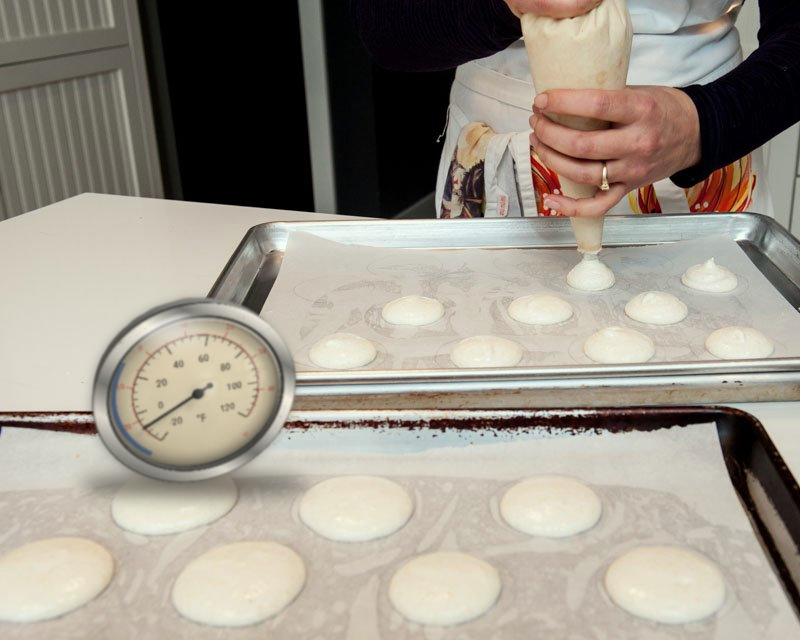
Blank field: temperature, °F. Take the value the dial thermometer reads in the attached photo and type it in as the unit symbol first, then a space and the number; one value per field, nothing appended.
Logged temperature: °F -8
